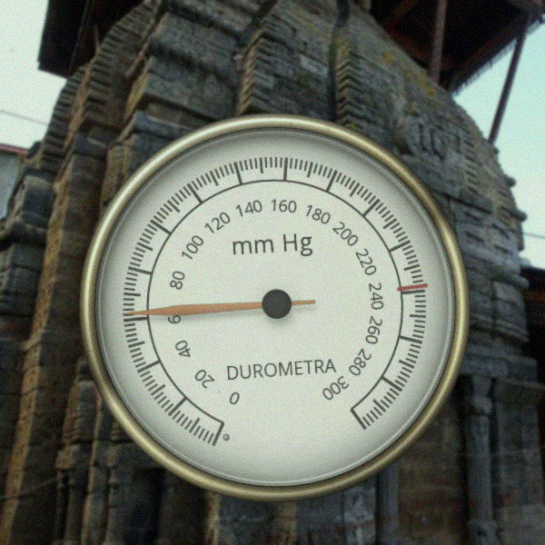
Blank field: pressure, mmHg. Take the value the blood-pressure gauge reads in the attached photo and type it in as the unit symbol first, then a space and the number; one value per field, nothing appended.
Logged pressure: mmHg 62
